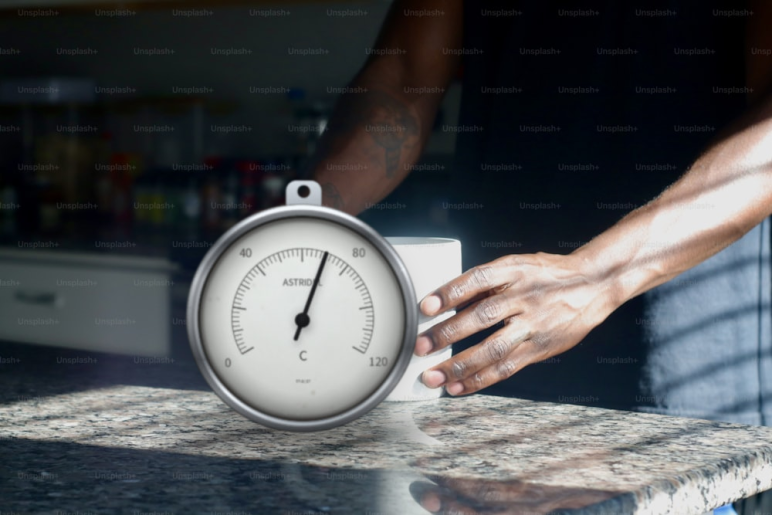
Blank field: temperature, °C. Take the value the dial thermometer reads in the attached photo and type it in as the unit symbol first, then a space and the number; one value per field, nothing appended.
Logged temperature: °C 70
